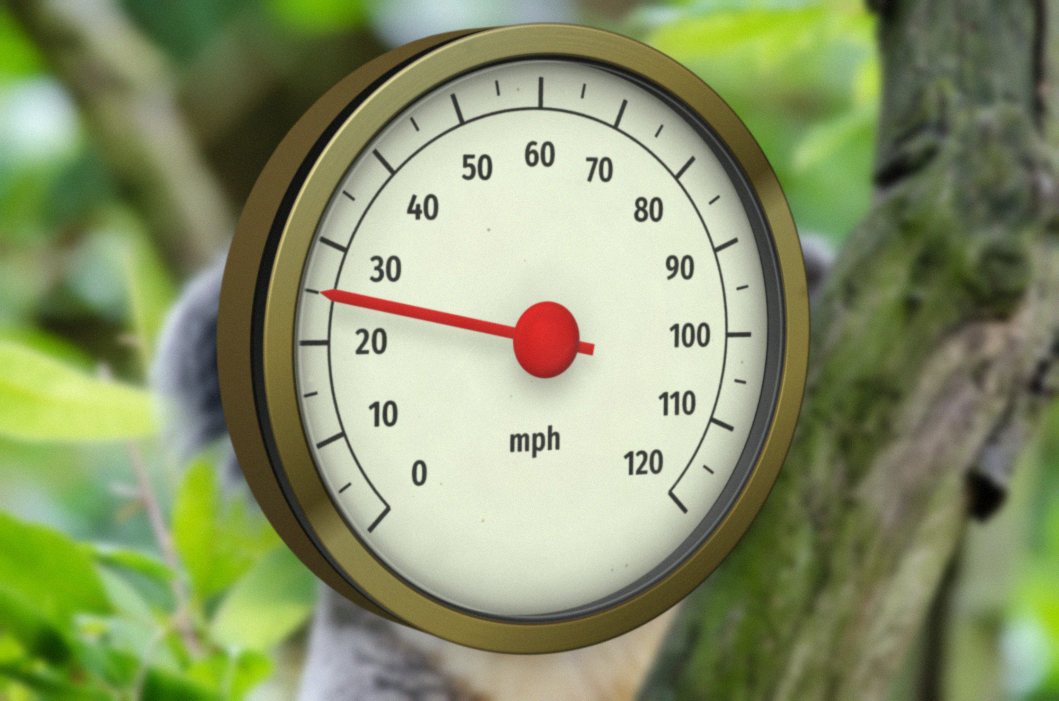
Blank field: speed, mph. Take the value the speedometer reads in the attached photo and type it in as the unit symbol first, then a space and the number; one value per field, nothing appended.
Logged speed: mph 25
